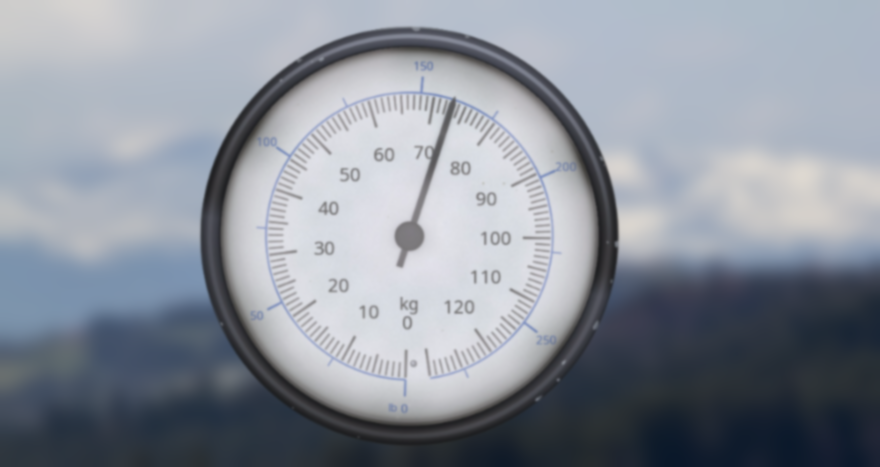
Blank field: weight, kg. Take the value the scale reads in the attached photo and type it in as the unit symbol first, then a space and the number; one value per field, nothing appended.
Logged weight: kg 73
